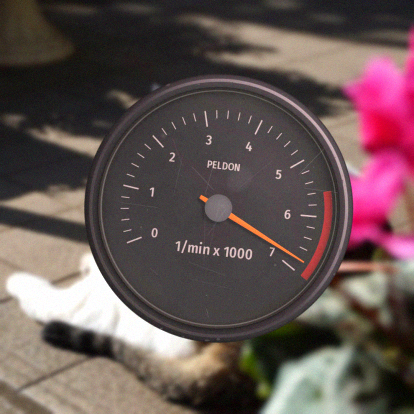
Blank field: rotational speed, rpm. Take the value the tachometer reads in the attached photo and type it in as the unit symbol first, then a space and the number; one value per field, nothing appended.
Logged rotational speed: rpm 6800
